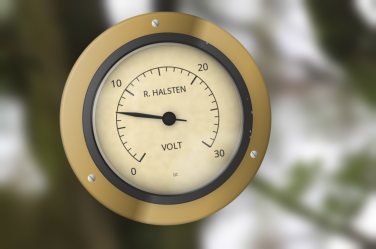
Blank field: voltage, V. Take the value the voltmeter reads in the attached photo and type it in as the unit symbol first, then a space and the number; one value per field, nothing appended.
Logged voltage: V 7
